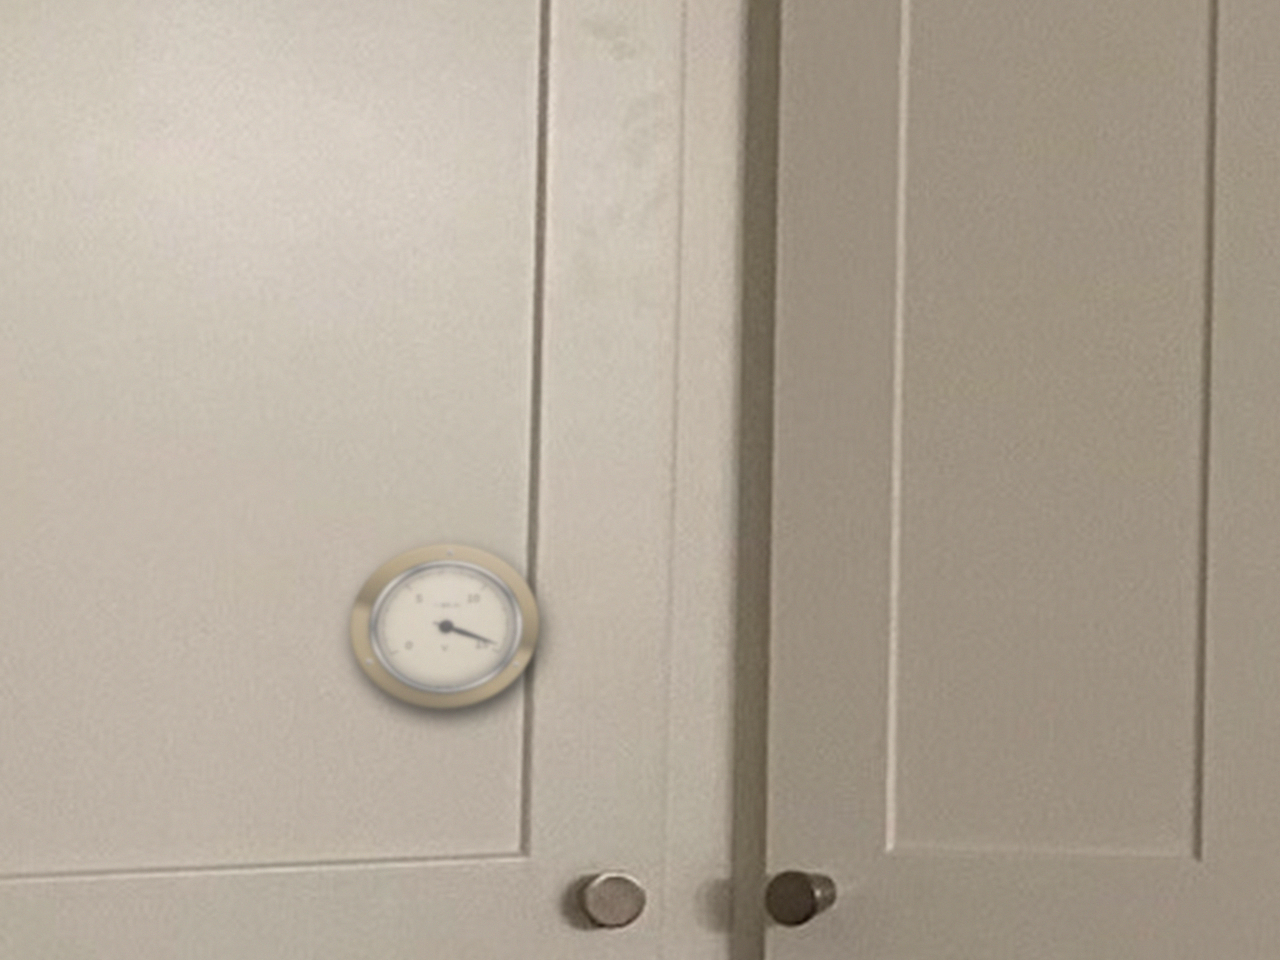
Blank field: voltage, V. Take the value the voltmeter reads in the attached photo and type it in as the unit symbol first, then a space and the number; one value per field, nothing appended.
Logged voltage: V 14.5
